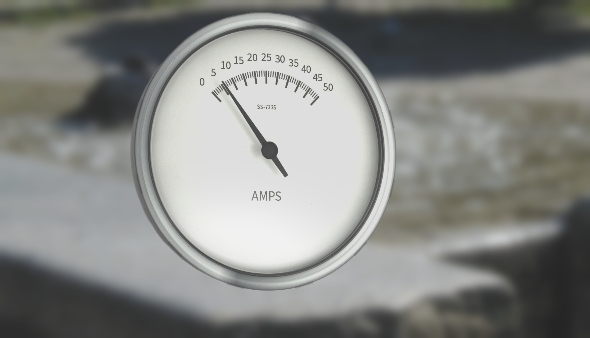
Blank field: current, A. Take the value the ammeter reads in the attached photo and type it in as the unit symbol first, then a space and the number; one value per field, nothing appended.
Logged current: A 5
